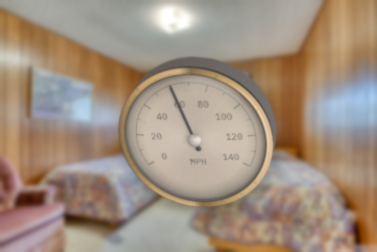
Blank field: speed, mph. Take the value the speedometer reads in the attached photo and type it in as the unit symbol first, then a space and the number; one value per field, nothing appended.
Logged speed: mph 60
